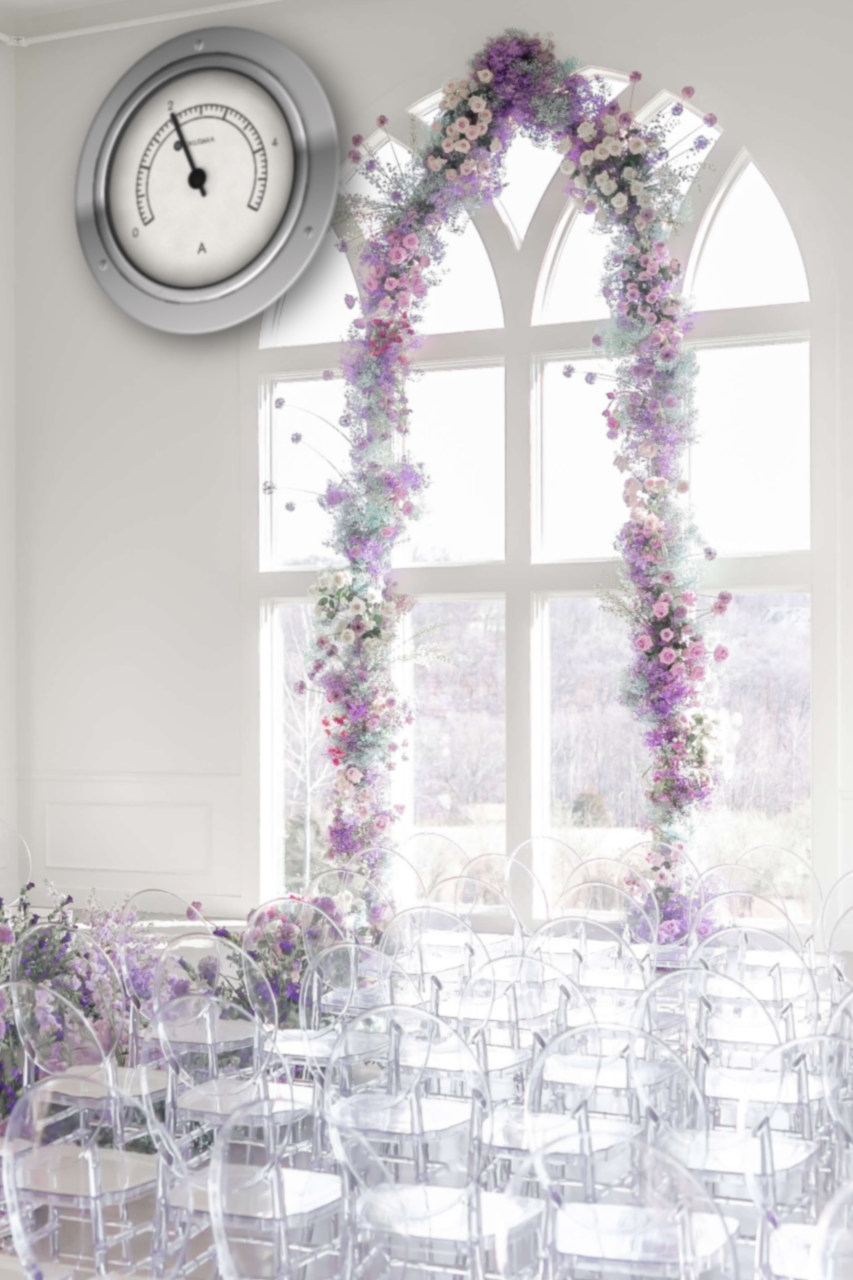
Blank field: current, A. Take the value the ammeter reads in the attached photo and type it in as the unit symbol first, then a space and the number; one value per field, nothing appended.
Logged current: A 2
